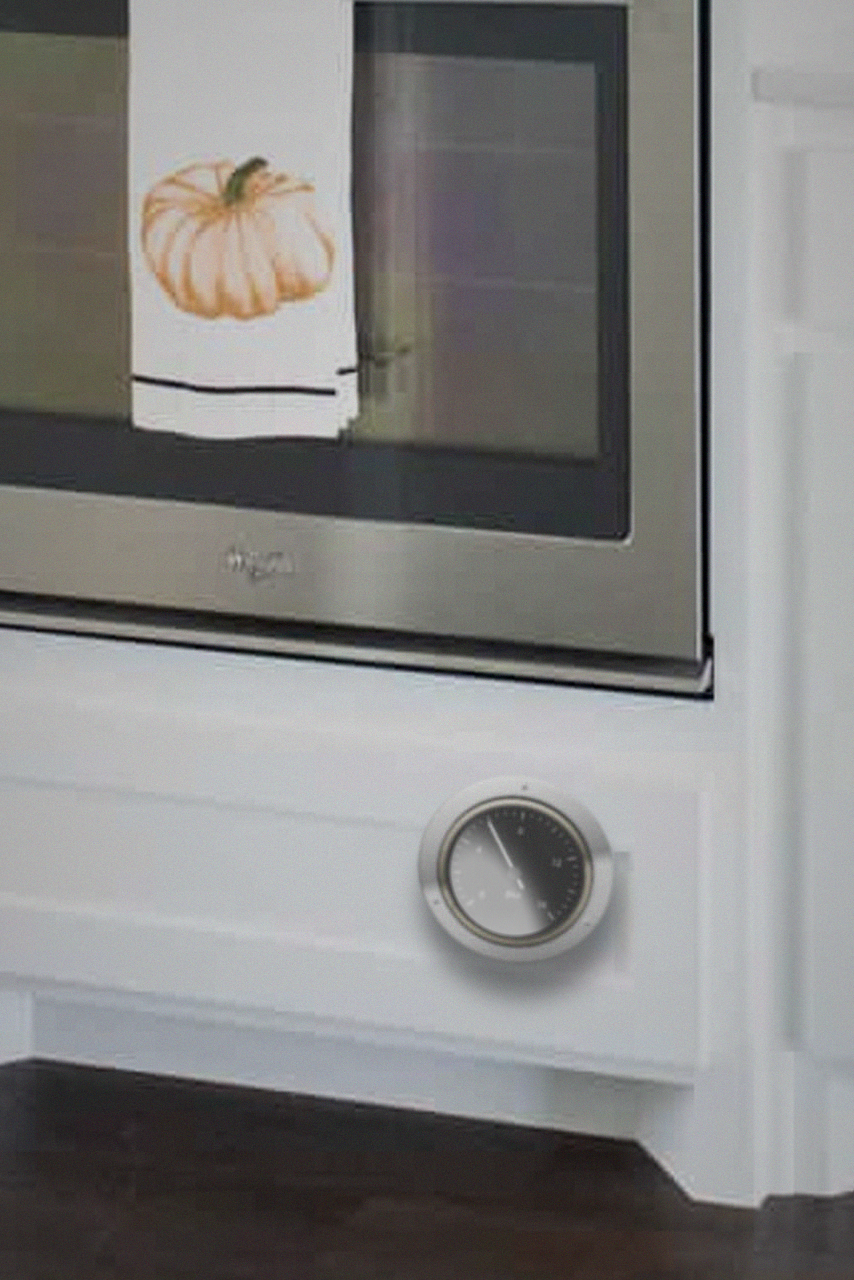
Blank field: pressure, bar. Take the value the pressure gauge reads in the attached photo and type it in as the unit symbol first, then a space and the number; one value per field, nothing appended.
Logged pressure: bar 6
